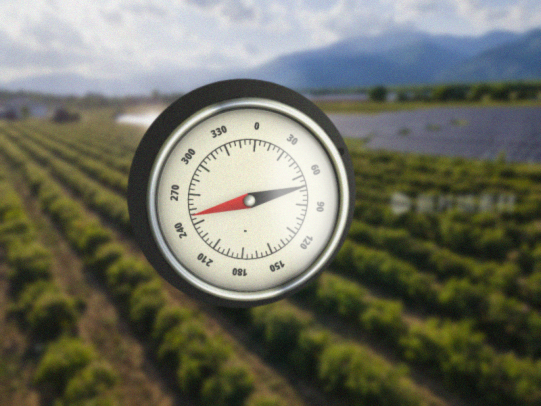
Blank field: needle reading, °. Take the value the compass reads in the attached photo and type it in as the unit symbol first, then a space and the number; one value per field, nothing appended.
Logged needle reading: ° 250
